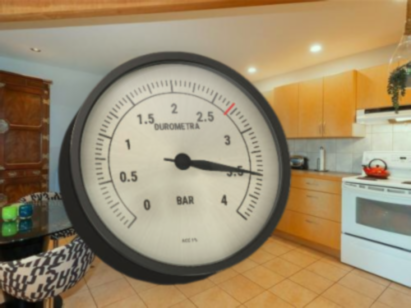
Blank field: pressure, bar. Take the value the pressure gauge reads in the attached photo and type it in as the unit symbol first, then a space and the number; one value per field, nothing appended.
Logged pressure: bar 3.5
